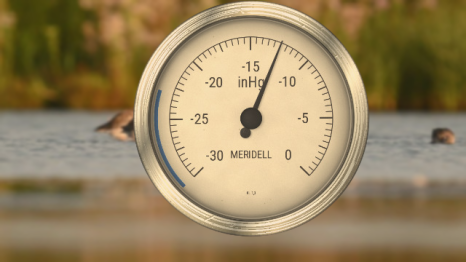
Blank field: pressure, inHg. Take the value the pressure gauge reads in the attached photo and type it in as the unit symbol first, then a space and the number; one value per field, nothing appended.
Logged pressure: inHg -12.5
